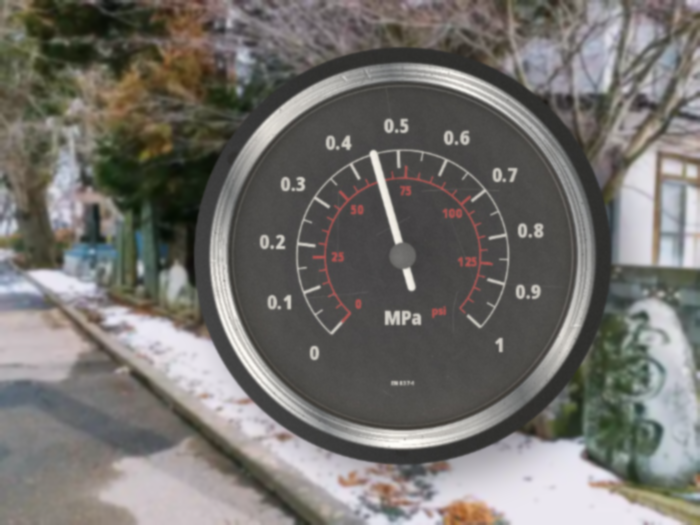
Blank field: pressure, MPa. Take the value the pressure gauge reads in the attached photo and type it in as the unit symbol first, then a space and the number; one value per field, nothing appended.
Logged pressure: MPa 0.45
